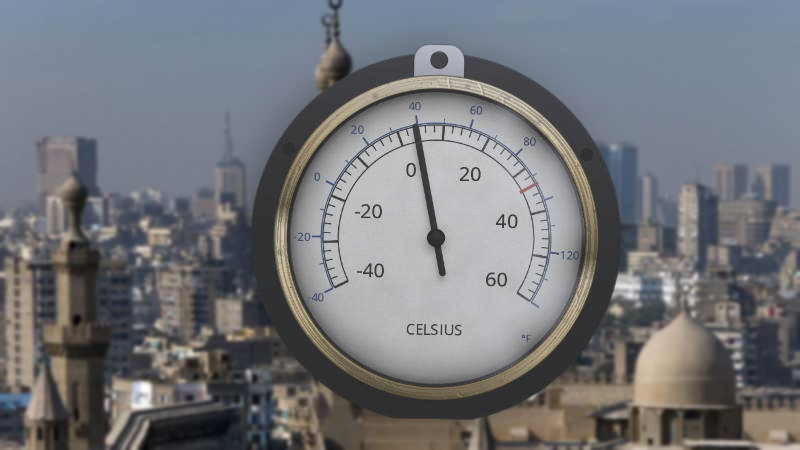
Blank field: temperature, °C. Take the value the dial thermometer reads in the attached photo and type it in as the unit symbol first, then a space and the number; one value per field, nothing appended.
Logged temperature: °C 4
